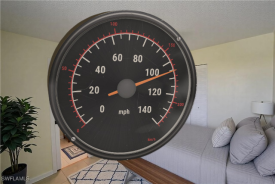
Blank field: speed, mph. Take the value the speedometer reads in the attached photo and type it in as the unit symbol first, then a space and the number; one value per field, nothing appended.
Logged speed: mph 105
